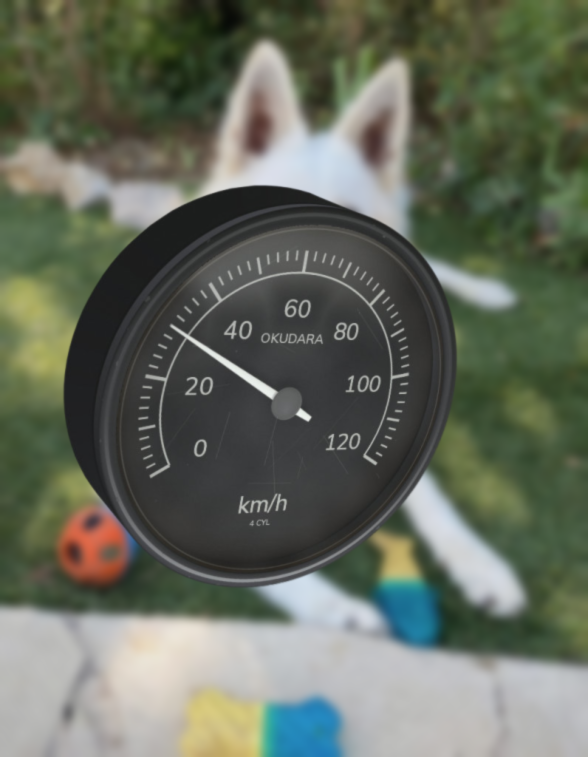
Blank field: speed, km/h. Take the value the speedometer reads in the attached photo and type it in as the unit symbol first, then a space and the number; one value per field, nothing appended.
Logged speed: km/h 30
